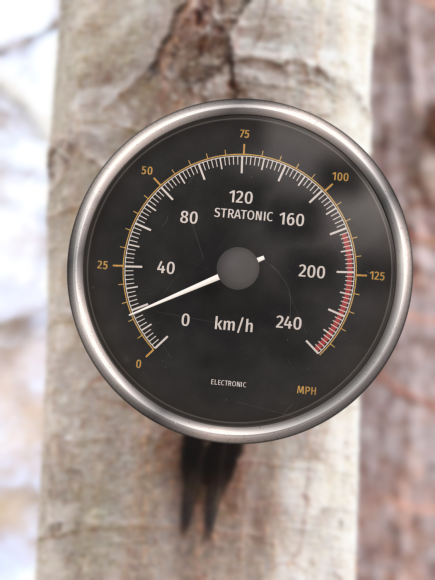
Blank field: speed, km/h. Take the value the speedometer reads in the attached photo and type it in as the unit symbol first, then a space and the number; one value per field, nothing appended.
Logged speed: km/h 18
